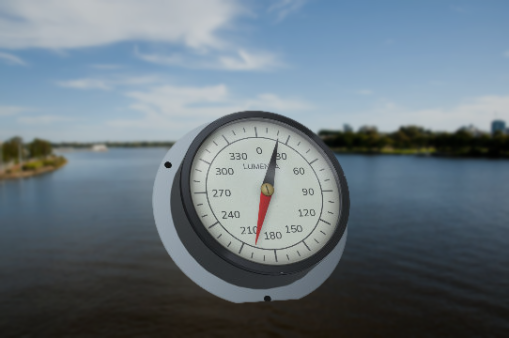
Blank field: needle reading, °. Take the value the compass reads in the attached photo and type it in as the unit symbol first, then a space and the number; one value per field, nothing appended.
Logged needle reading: ° 200
